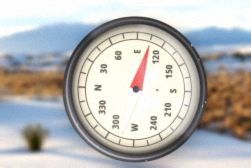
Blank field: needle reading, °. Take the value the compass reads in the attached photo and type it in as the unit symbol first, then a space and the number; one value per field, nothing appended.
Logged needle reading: ° 105
